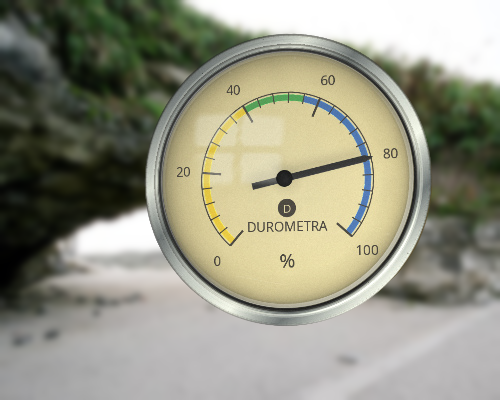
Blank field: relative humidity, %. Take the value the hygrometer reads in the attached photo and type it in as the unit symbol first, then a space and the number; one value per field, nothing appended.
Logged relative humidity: % 80
